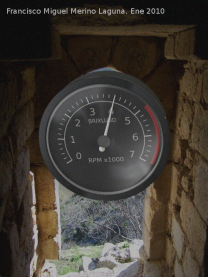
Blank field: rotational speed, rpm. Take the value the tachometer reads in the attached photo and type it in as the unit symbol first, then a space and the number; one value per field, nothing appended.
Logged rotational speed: rpm 4000
